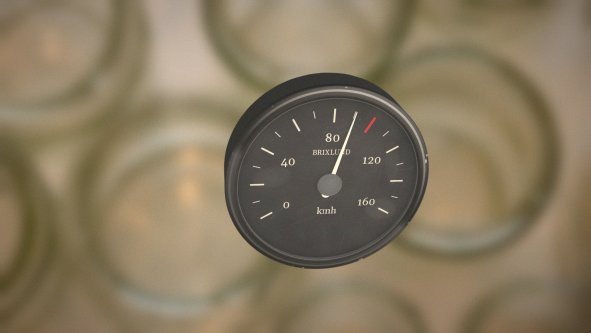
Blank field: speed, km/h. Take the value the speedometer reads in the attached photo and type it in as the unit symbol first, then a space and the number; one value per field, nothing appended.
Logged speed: km/h 90
